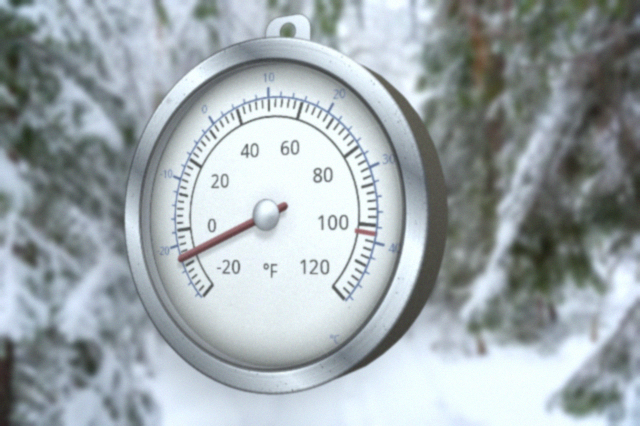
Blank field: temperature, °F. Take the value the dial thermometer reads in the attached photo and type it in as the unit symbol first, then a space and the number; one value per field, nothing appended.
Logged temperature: °F -8
